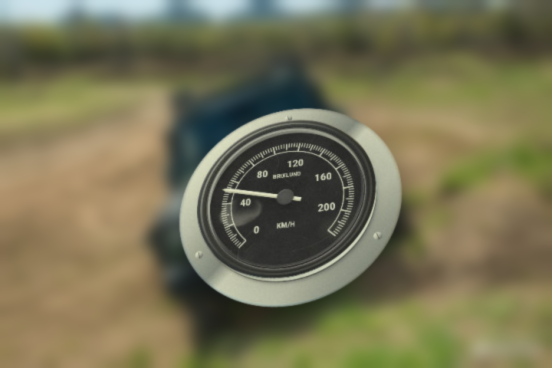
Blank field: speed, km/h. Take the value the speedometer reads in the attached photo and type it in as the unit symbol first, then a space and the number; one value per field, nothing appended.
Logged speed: km/h 50
